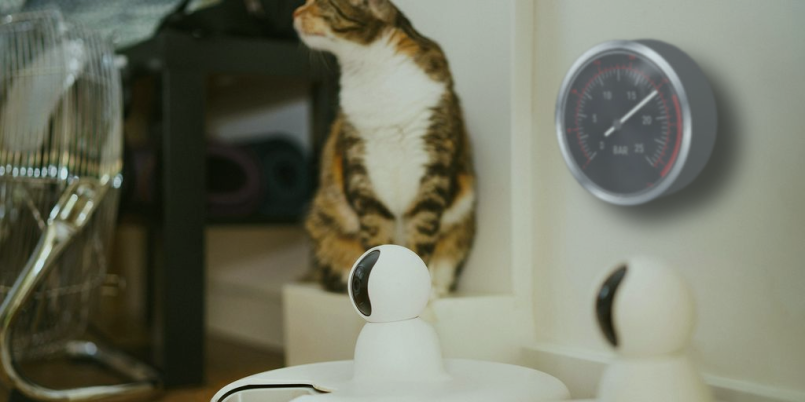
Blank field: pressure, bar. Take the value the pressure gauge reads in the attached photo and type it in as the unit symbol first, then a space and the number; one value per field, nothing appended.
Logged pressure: bar 17.5
